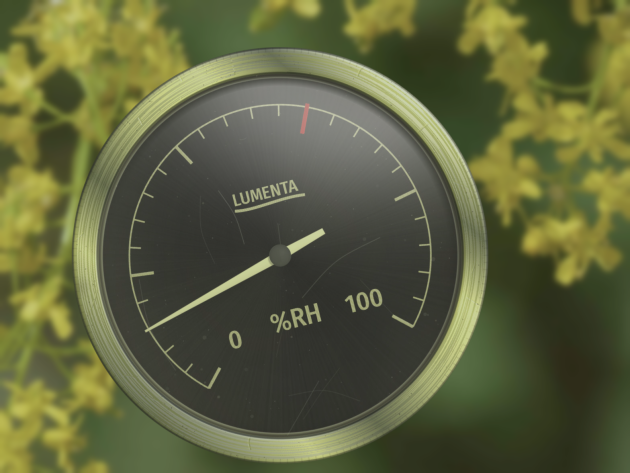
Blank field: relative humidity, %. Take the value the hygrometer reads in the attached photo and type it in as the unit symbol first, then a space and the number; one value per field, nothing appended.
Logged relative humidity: % 12
